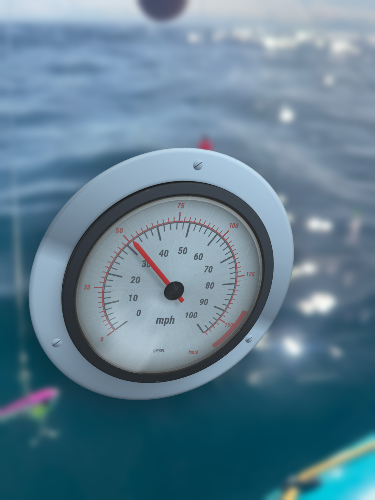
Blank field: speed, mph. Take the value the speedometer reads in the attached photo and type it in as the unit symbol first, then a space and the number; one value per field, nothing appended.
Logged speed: mph 32
